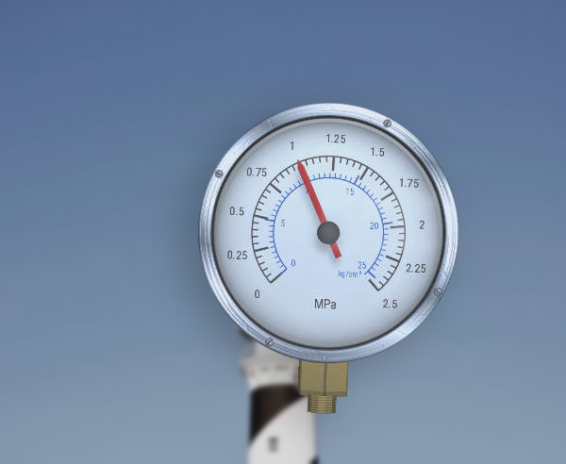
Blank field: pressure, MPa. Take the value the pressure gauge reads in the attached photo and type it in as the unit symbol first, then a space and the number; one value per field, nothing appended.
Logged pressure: MPa 1
